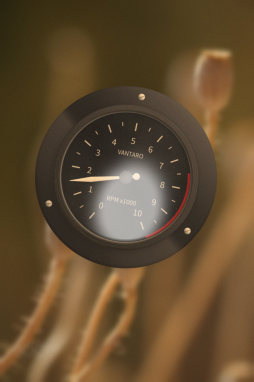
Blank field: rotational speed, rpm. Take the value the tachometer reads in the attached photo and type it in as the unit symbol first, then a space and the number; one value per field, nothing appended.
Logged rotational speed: rpm 1500
